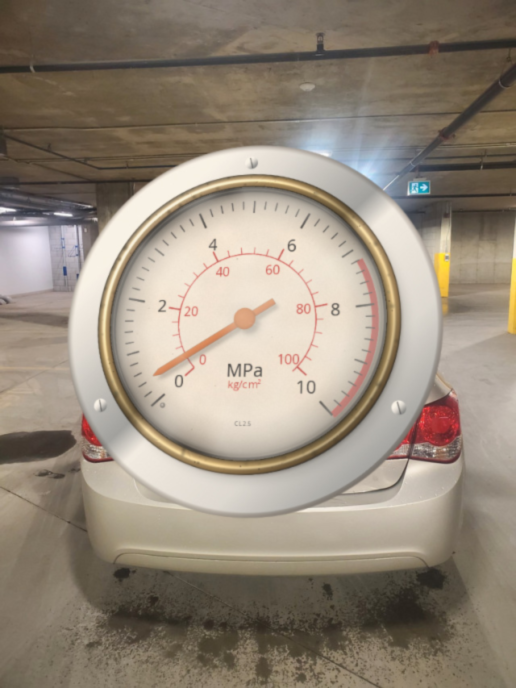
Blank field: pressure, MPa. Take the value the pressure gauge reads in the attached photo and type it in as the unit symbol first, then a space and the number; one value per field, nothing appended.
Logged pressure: MPa 0.4
